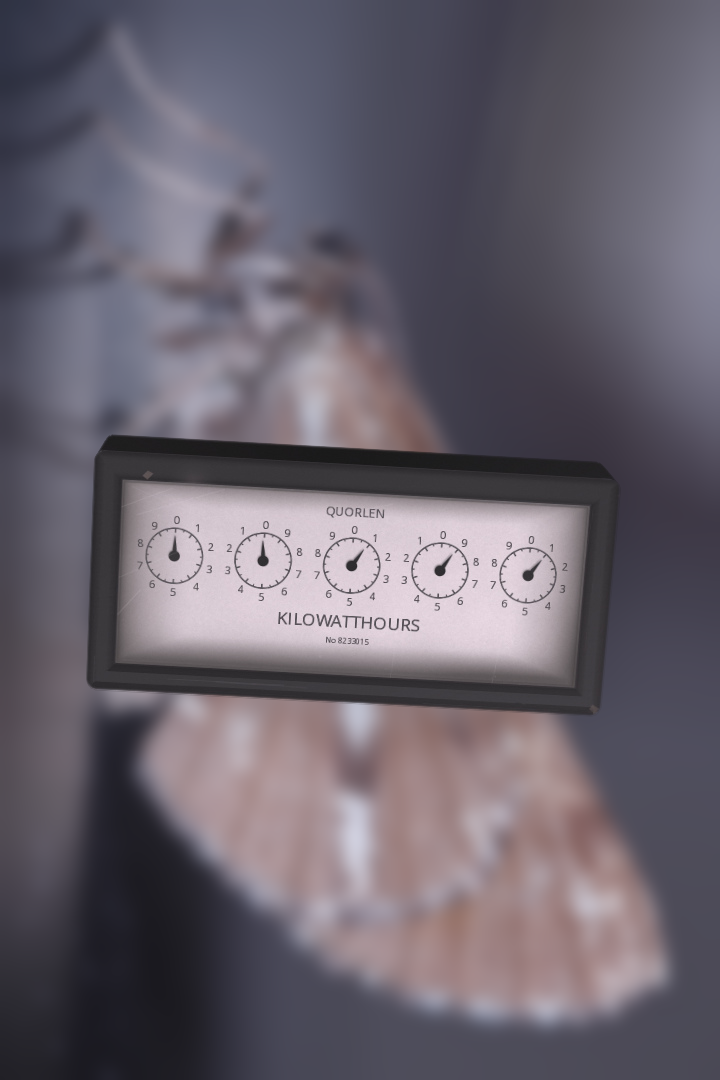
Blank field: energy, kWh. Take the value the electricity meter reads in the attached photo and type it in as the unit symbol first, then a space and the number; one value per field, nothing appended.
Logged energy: kWh 91
